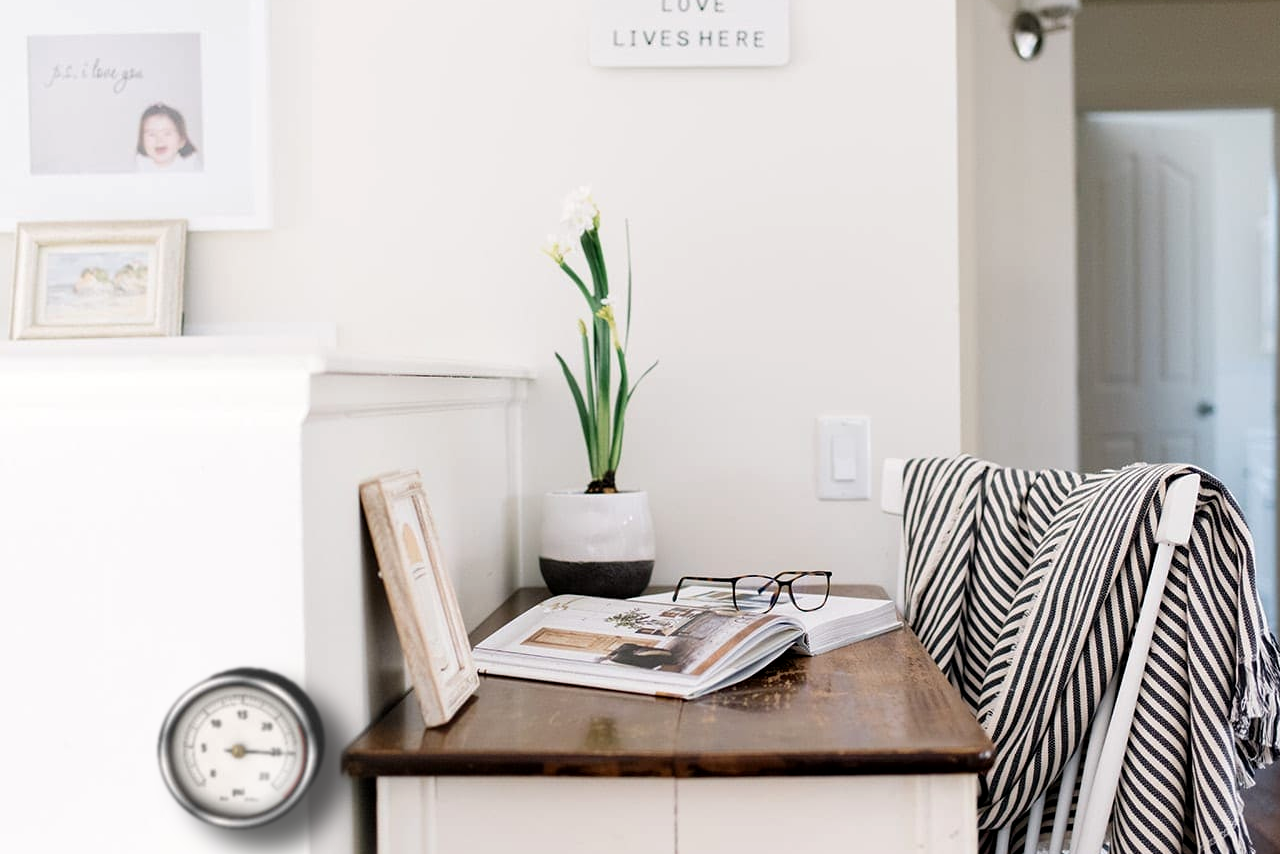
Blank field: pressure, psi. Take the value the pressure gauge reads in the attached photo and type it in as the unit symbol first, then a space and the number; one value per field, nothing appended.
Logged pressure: psi 25
